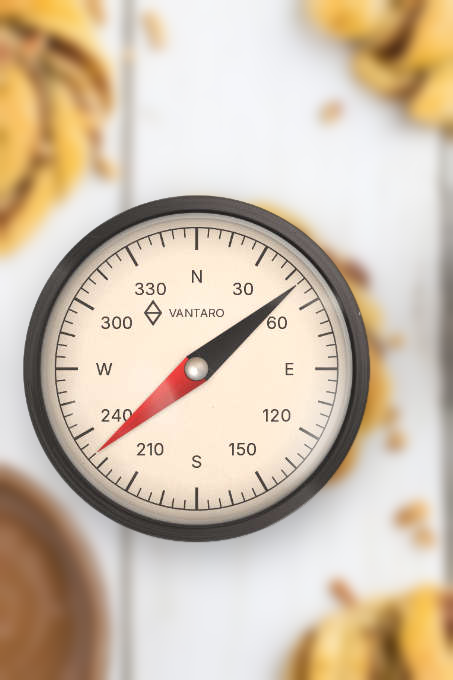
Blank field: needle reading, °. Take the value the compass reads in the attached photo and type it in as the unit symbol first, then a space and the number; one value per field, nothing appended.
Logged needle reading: ° 230
